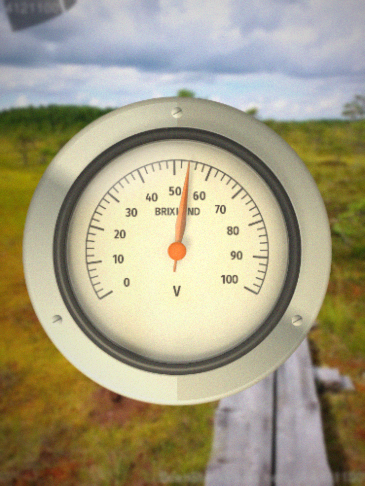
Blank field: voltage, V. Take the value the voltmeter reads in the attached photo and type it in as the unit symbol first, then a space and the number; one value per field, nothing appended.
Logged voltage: V 54
